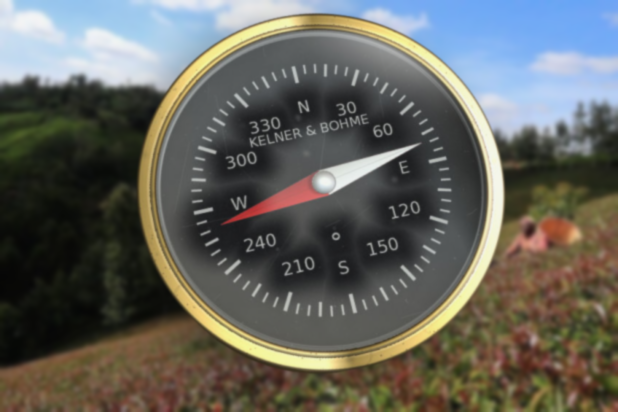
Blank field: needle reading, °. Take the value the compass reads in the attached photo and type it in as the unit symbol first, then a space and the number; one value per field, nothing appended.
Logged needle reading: ° 260
